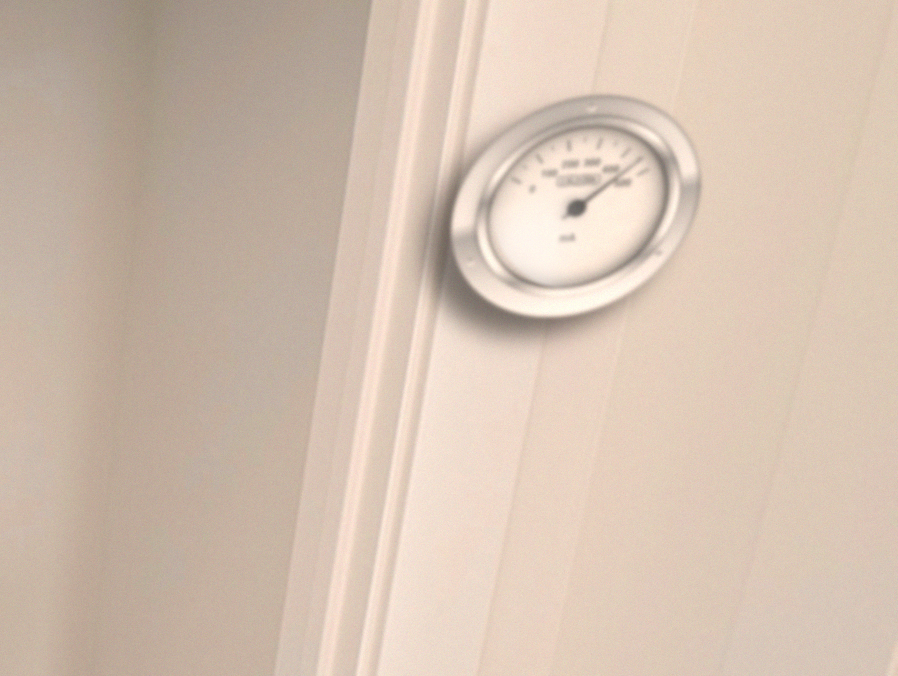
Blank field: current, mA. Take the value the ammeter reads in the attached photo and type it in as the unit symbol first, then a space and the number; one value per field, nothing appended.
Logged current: mA 450
